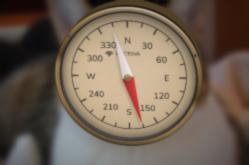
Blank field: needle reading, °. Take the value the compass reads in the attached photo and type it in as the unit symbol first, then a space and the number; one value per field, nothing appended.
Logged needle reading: ° 165
